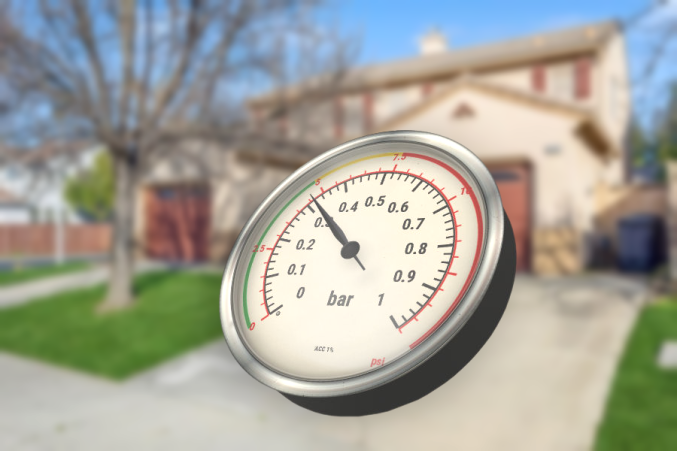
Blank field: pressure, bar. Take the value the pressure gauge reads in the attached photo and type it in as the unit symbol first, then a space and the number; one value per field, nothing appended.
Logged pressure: bar 0.32
